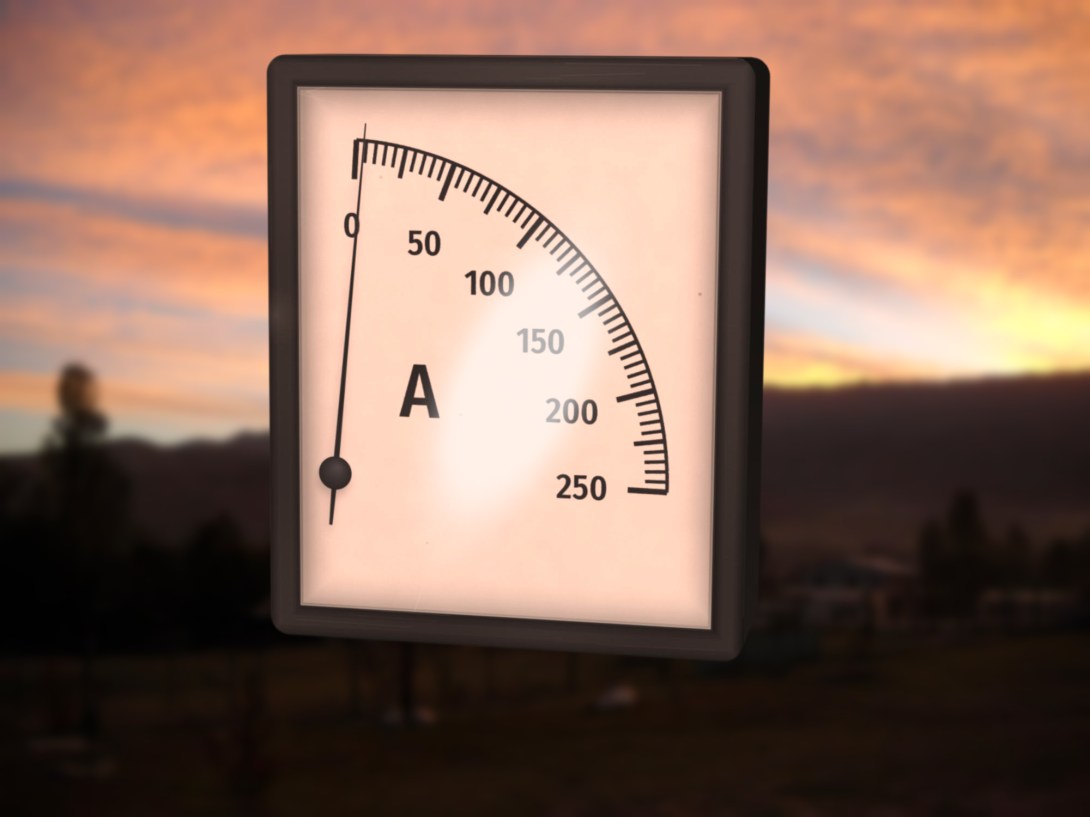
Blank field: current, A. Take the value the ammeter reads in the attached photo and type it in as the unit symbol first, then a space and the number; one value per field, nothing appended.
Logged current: A 5
